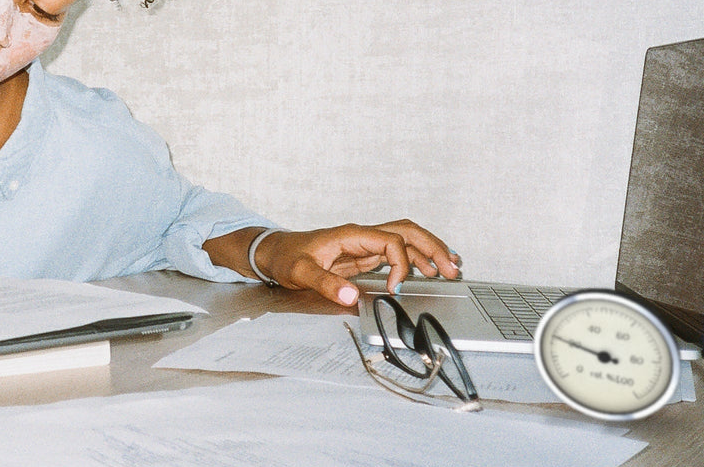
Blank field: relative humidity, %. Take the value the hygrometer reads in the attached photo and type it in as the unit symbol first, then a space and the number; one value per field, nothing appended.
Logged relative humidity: % 20
